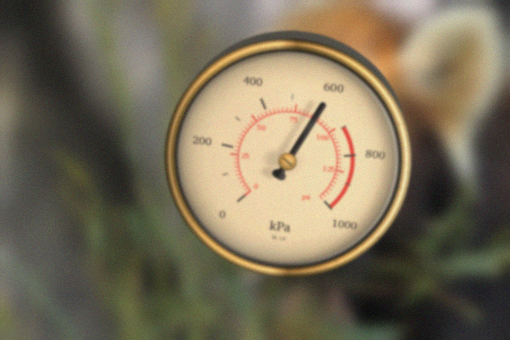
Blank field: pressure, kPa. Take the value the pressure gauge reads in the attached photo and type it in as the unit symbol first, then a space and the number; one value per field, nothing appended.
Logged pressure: kPa 600
